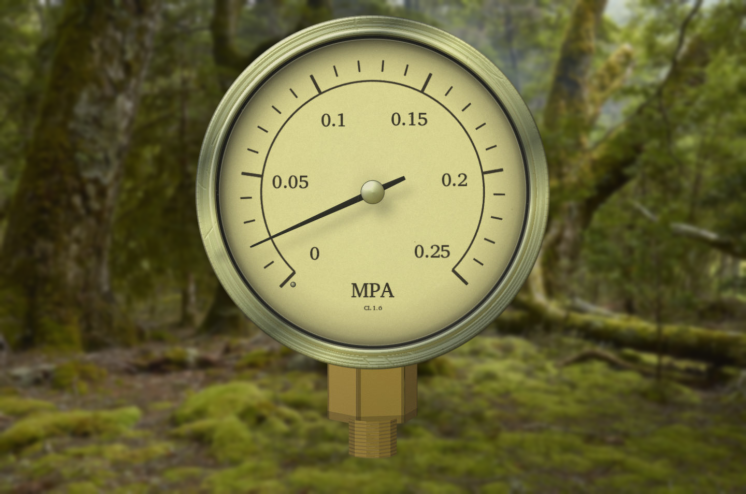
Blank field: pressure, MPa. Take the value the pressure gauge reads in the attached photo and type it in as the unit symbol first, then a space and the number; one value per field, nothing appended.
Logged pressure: MPa 0.02
